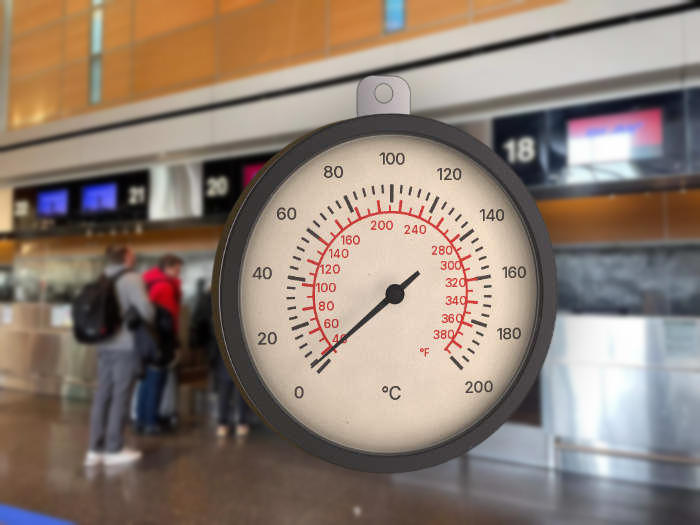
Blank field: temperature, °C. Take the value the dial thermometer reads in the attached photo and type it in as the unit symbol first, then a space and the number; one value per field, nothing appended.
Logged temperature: °C 4
